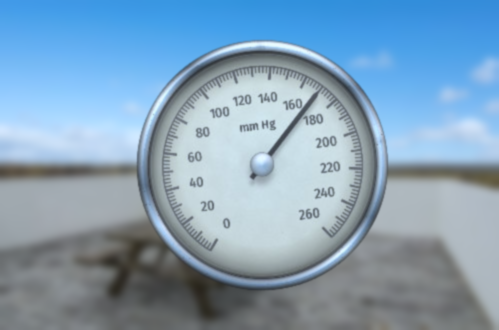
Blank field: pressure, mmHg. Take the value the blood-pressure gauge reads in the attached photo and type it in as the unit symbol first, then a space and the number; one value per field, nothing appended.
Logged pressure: mmHg 170
